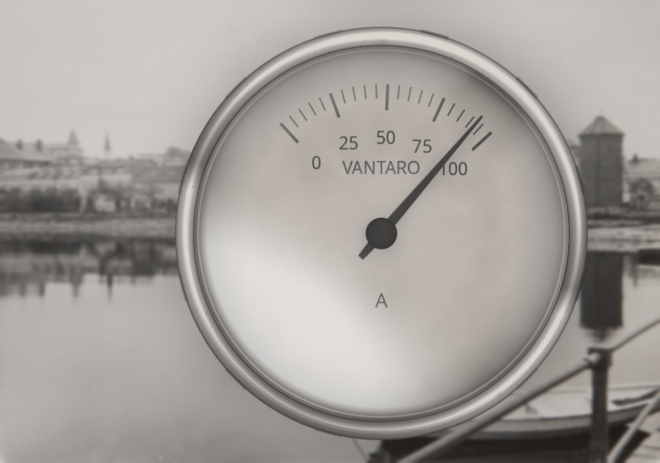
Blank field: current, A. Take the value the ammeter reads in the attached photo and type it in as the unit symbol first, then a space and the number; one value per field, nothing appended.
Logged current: A 92.5
